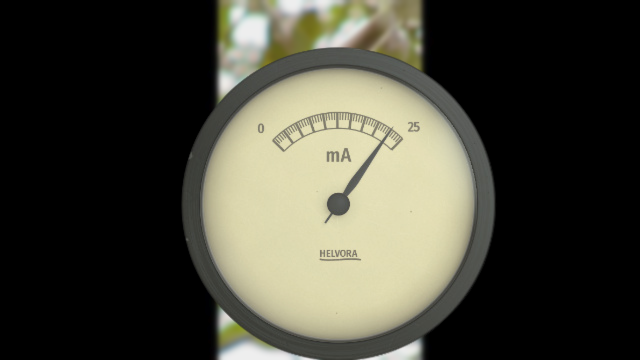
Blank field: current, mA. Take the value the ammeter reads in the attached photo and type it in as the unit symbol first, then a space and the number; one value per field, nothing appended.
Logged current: mA 22.5
